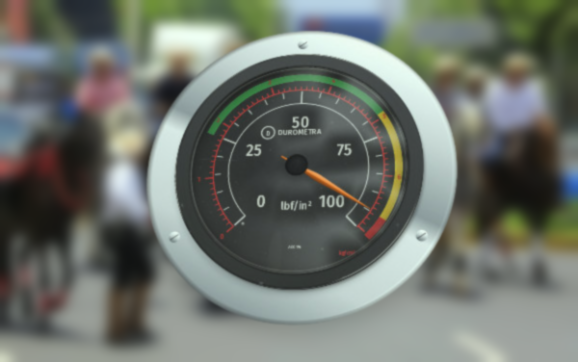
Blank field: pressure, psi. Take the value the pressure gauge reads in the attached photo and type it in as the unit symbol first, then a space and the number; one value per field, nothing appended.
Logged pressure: psi 95
